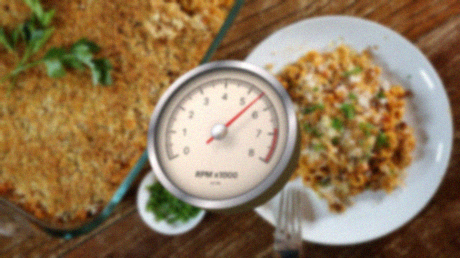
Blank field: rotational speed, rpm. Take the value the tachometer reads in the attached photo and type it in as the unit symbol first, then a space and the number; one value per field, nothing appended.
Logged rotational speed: rpm 5500
